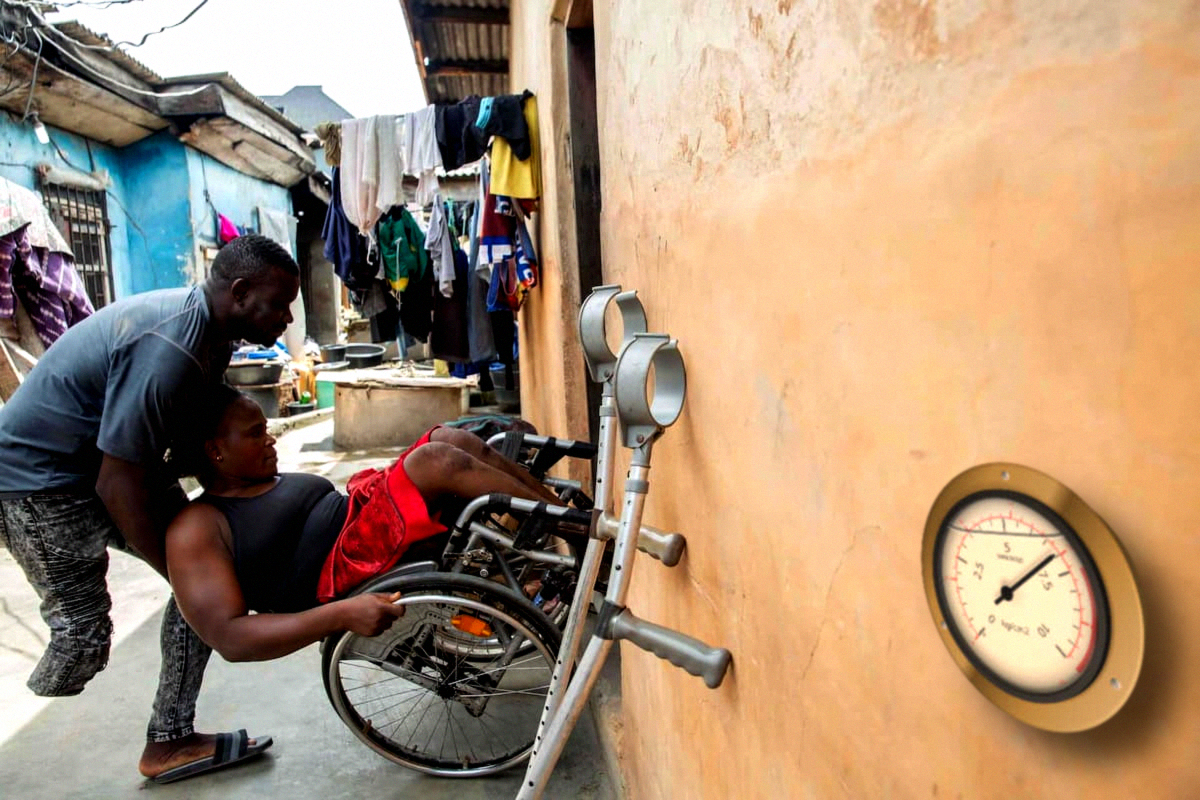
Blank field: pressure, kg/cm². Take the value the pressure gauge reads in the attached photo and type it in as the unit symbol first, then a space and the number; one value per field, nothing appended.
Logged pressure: kg/cm² 7
